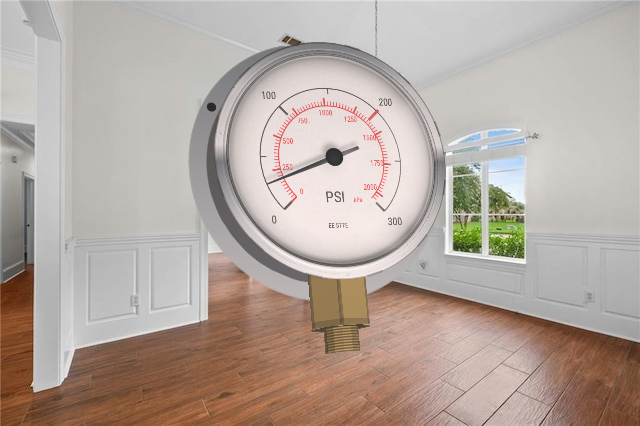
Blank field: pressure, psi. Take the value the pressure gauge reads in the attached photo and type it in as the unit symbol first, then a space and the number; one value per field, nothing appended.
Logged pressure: psi 25
